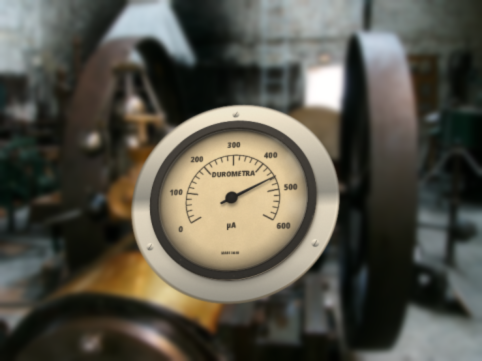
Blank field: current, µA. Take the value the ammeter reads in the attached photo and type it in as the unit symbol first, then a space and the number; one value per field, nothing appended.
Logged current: µA 460
